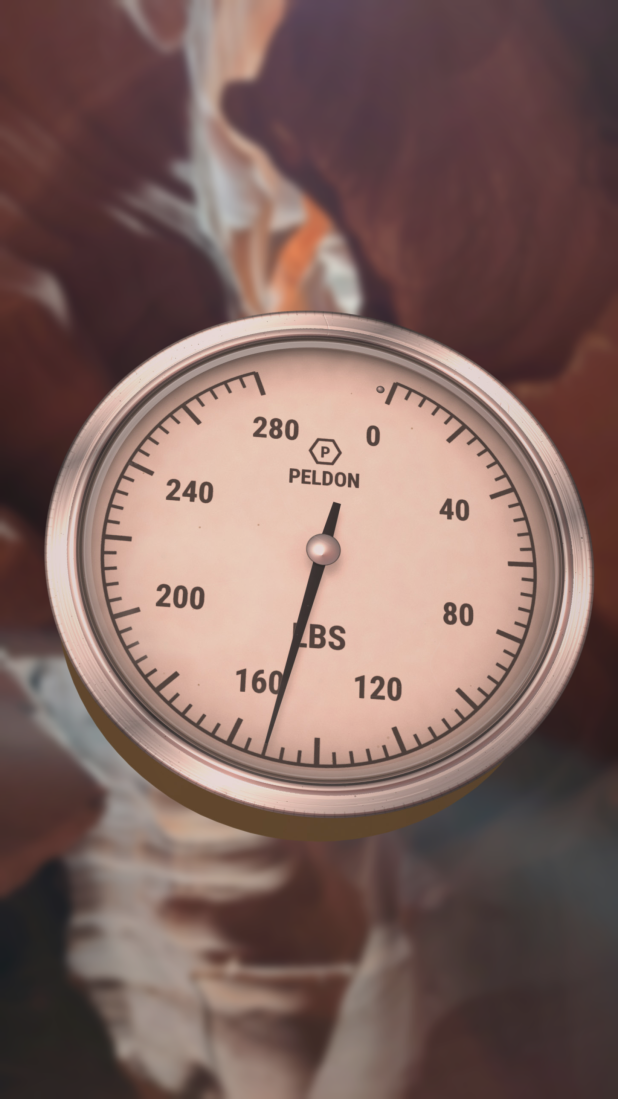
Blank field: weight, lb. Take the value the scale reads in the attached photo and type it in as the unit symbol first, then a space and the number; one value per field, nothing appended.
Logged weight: lb 152
